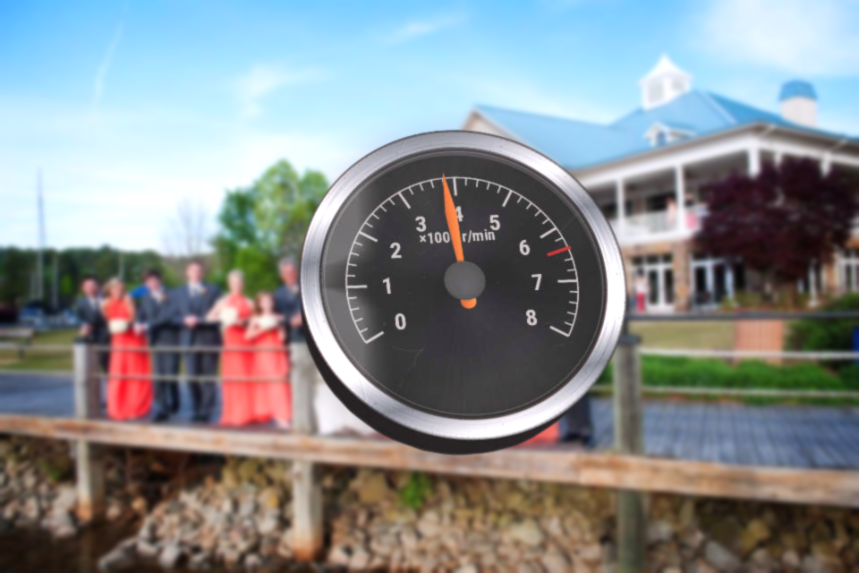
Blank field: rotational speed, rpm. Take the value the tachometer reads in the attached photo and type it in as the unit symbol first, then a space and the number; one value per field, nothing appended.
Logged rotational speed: rpm 3800
